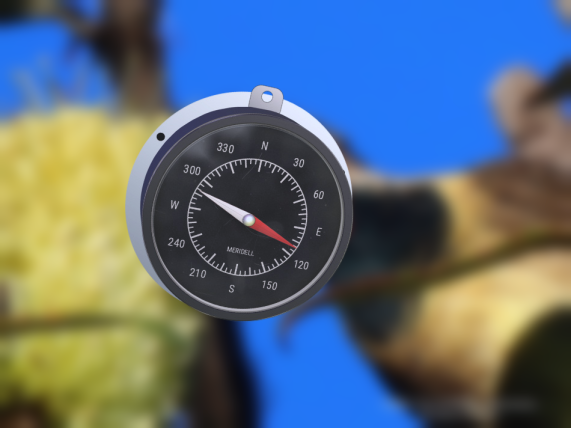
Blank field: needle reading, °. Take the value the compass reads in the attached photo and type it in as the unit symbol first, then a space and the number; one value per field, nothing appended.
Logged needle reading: ° 110
